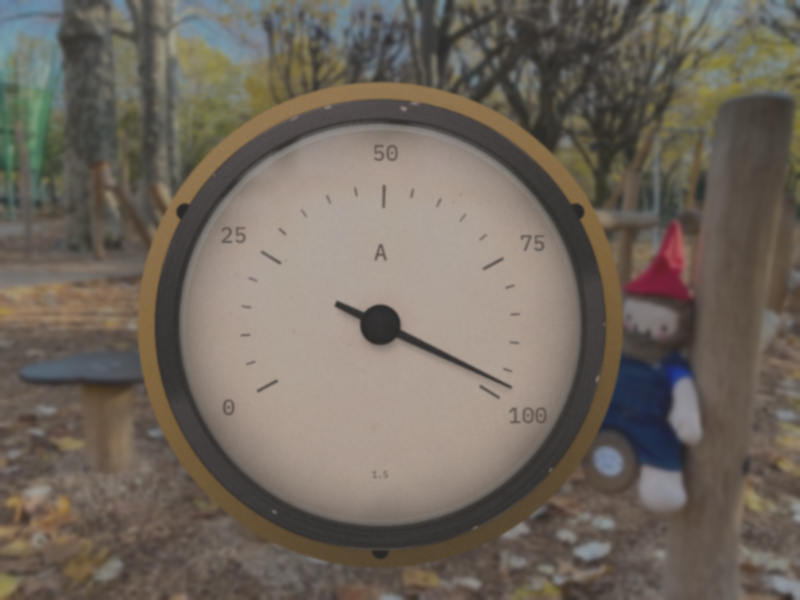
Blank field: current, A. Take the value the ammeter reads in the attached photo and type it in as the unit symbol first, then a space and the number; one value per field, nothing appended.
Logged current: A 97.5
